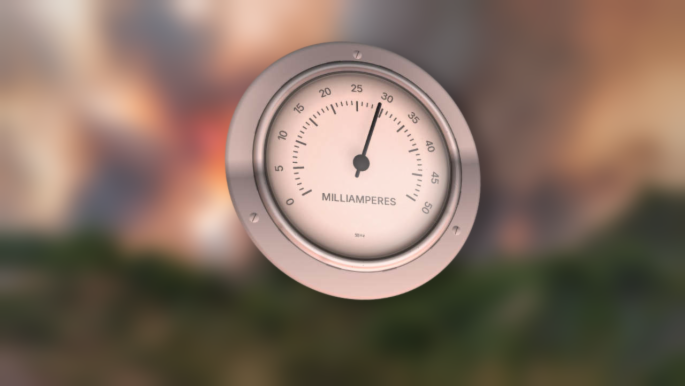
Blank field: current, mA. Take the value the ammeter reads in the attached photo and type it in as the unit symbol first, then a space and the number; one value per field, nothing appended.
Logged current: mA 29
